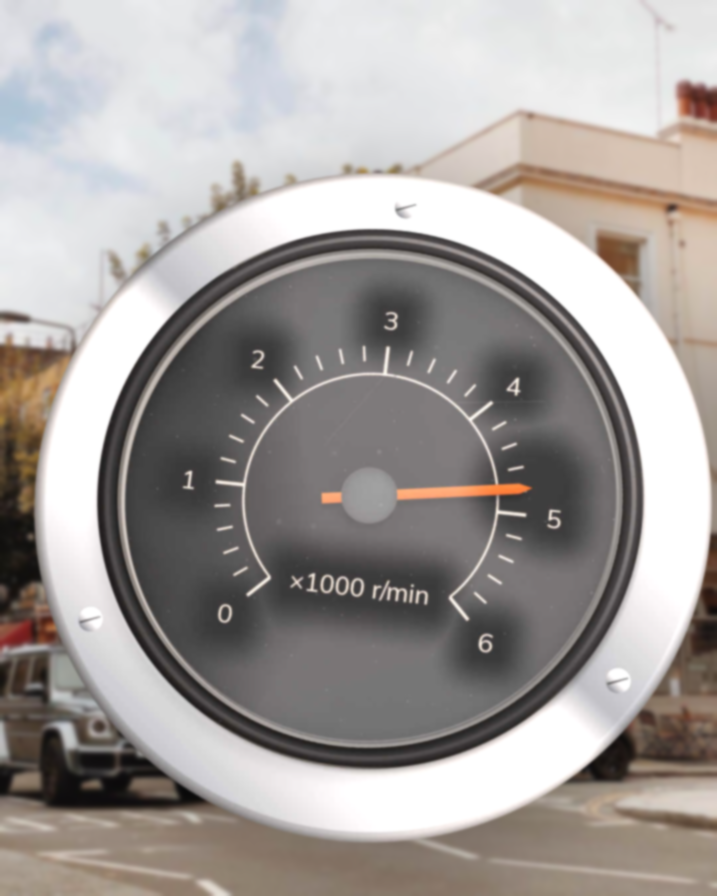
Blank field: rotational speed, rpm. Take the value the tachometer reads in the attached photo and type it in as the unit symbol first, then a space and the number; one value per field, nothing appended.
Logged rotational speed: rpm 4800
